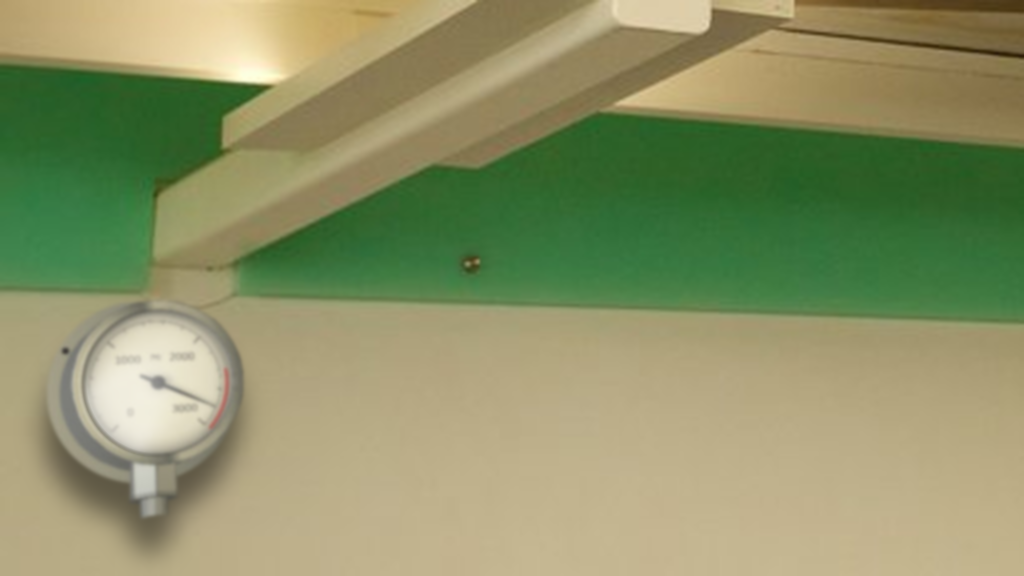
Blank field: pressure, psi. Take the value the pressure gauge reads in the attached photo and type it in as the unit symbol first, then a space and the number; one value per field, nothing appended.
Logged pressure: psi 2800
